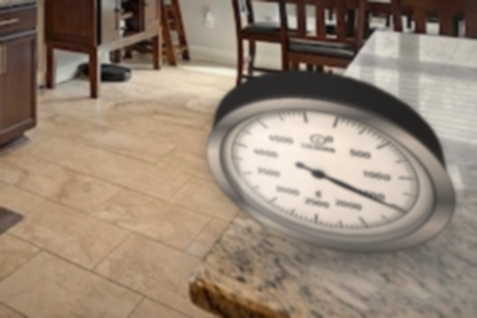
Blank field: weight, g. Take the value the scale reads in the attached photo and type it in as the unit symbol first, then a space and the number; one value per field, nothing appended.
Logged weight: g 1500
